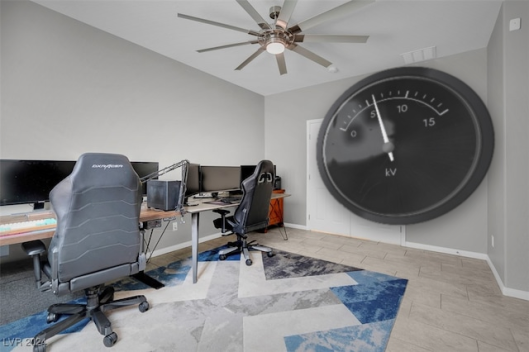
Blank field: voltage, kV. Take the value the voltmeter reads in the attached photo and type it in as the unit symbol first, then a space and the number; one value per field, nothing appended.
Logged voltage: kV 6
